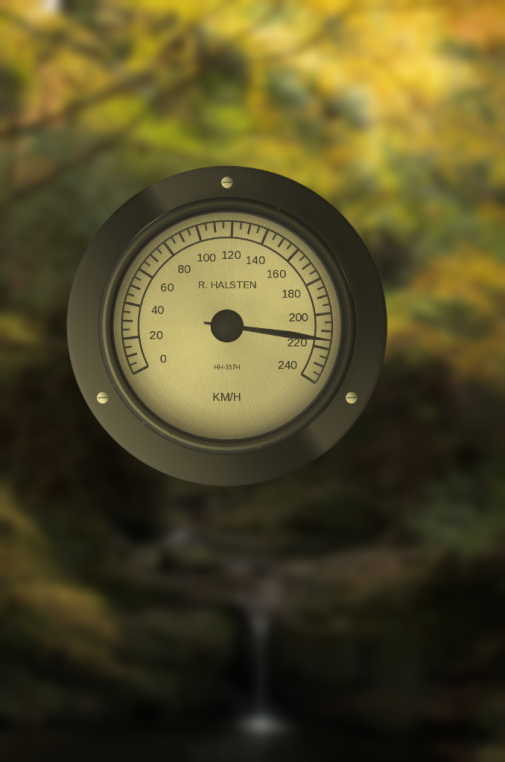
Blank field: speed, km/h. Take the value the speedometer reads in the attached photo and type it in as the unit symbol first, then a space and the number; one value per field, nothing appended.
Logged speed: km/h 215
